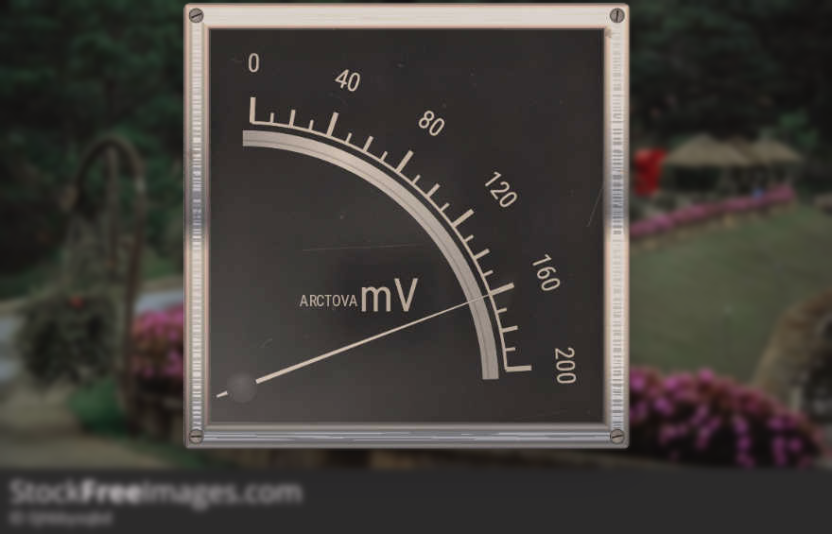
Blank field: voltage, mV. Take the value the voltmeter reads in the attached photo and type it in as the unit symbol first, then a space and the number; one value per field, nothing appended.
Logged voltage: mV 160
